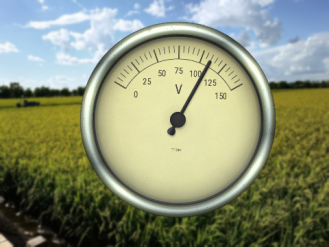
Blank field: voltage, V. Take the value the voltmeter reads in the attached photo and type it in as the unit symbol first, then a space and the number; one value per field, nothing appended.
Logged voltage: V 110
